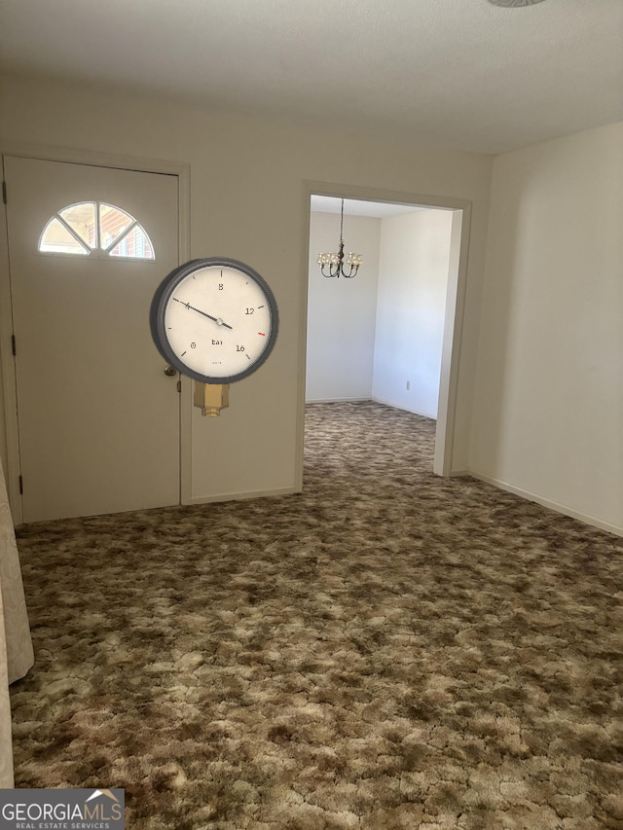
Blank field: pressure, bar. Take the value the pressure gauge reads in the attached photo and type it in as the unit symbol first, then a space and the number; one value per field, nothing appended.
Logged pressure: bar 4
